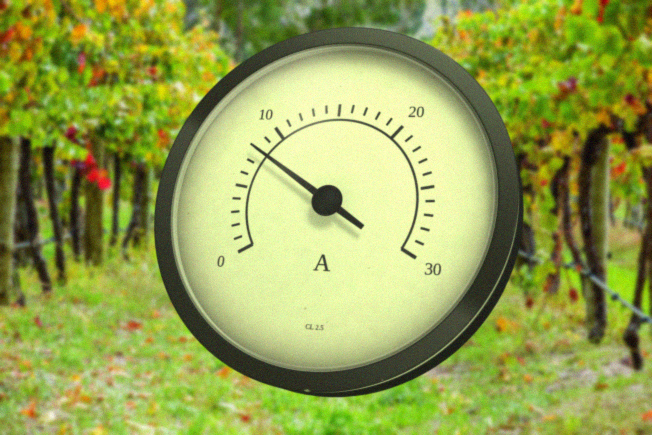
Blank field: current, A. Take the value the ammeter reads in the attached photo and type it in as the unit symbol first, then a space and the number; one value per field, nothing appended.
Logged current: A 8
